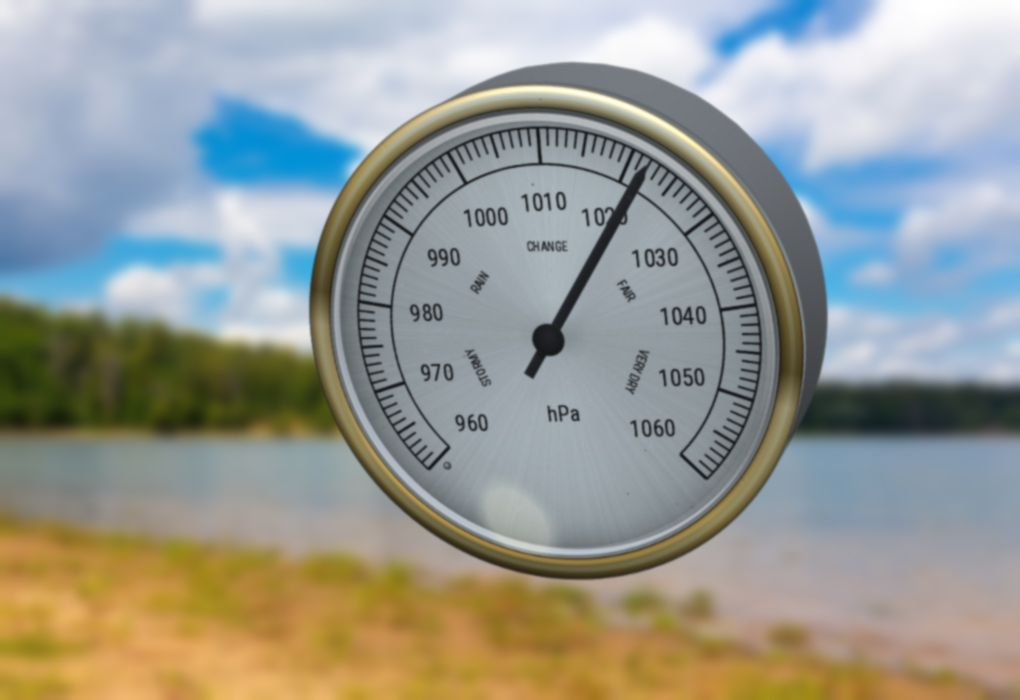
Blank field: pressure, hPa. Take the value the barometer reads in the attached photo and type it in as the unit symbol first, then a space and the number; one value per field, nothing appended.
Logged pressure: hPa 1022
